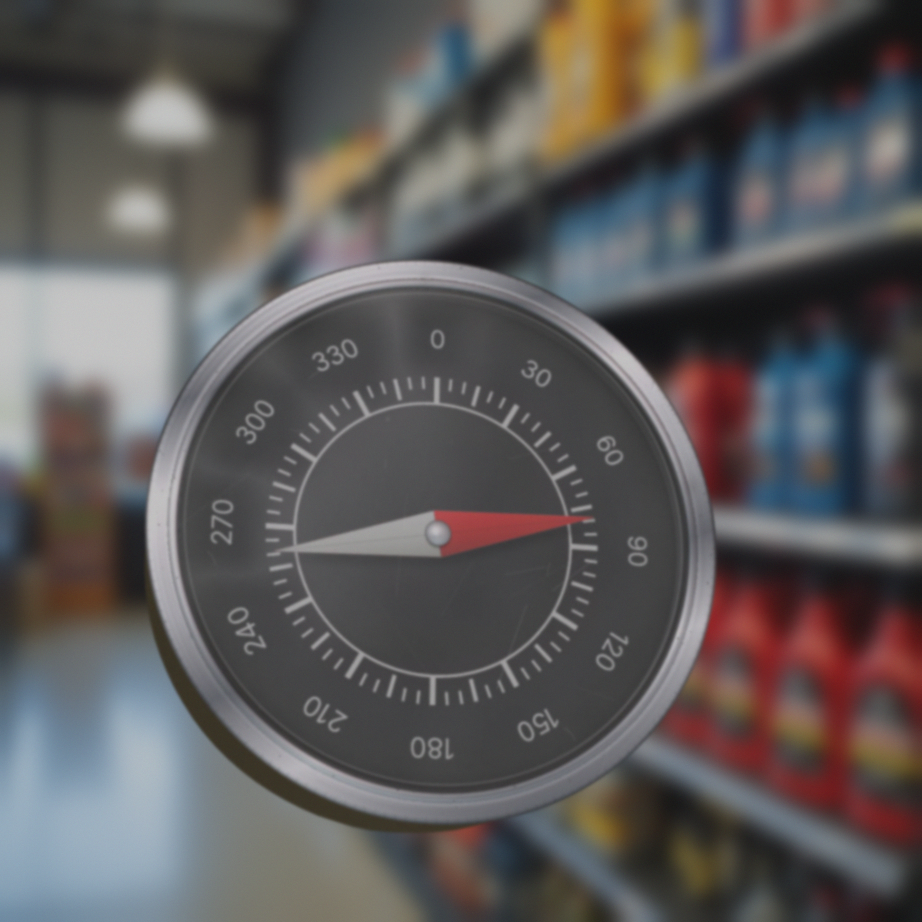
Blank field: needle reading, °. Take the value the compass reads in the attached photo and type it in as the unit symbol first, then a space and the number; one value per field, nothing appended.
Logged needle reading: ° 80
